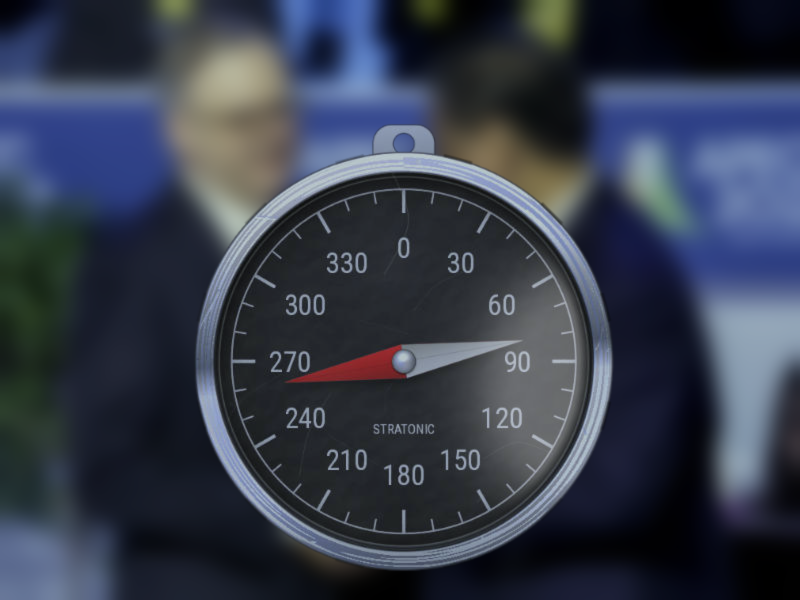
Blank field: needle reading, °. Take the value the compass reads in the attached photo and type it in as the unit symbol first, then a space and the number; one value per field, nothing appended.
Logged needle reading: ° 260
